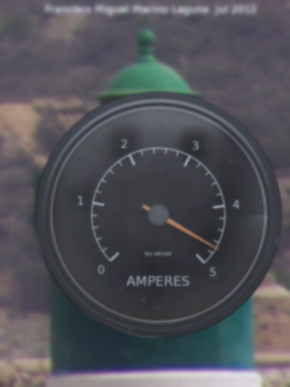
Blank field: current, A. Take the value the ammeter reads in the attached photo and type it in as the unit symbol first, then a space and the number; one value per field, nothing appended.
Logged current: A 4.7
